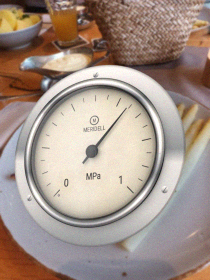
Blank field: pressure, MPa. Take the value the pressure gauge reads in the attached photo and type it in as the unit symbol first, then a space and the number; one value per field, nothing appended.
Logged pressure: MPa 0.65
